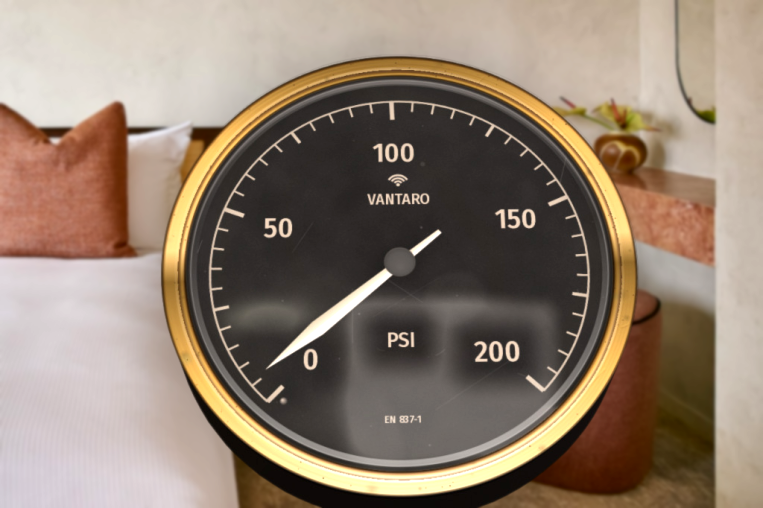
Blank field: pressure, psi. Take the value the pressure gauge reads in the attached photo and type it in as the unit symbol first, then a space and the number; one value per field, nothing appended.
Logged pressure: psi 5
